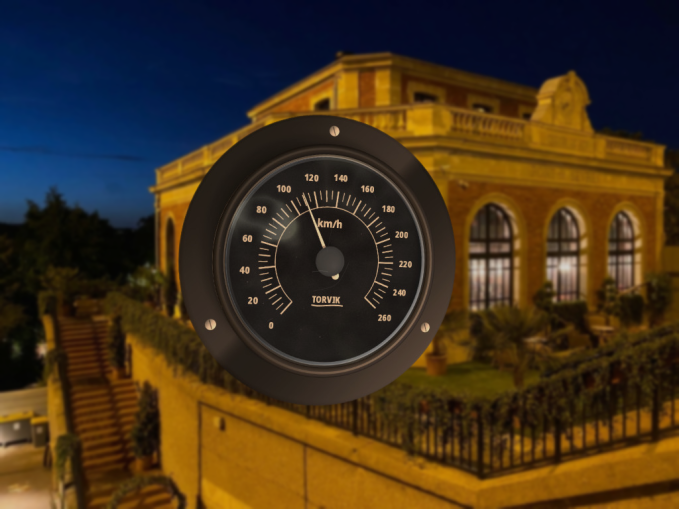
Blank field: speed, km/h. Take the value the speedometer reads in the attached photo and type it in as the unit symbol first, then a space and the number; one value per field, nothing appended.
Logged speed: km/h 110
